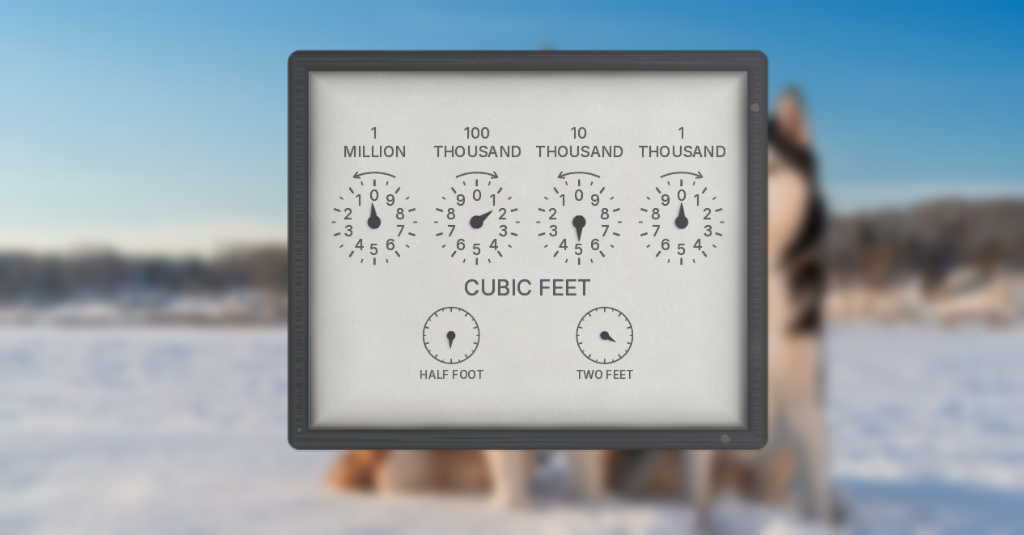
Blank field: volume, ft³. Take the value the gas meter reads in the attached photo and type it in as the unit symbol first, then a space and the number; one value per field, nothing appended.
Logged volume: ft³ 15000
